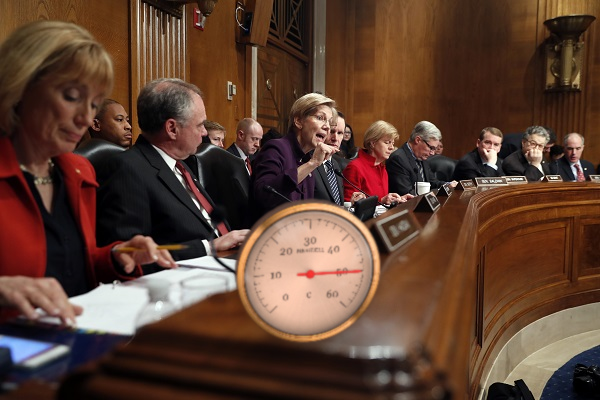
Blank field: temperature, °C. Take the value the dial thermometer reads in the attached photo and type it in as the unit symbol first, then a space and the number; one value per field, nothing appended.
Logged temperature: °C 50
